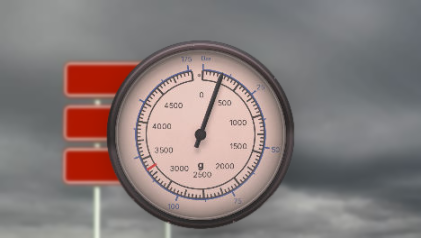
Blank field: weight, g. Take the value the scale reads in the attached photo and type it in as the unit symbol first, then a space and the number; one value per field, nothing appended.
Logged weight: g 250
